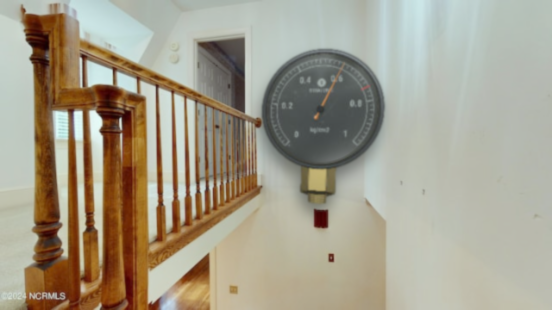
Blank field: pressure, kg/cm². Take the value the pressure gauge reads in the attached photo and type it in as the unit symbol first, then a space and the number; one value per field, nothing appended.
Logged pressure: kg/cm² 0.6
